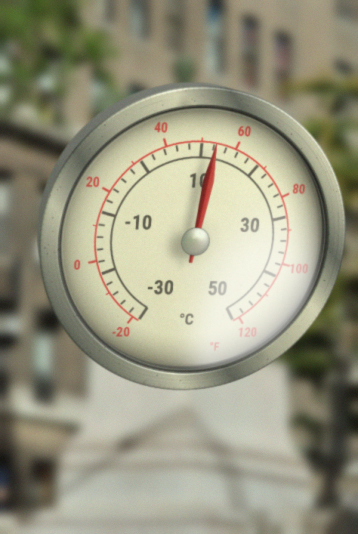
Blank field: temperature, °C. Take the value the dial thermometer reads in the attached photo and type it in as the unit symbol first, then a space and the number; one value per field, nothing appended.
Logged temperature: °C 12
